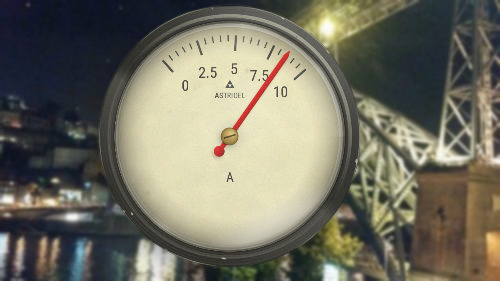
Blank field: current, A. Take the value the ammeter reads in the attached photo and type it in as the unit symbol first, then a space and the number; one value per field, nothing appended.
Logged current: A 8.5
